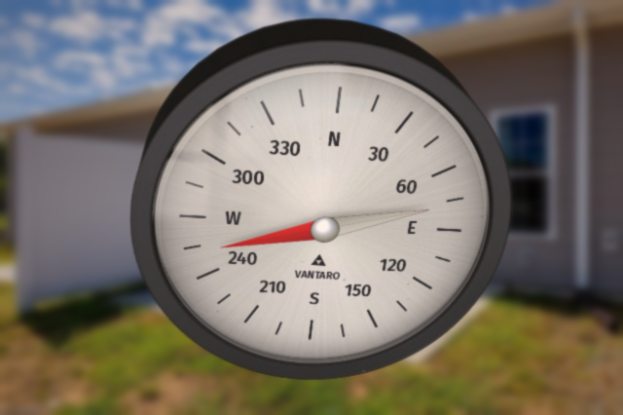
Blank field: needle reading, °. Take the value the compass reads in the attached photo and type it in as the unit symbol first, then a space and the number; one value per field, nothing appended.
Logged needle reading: ° 255
